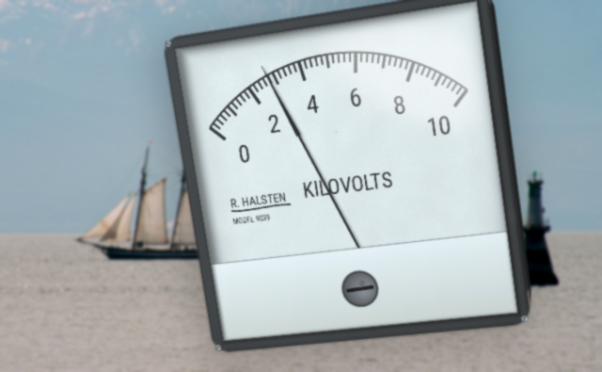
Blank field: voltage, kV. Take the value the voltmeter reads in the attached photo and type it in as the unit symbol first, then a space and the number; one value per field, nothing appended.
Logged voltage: kV 2.8
